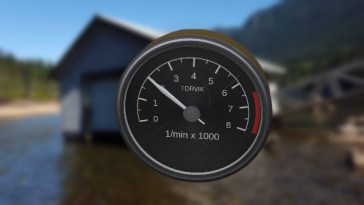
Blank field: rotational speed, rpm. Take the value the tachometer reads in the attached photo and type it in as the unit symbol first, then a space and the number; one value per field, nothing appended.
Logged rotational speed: rpm 2000
